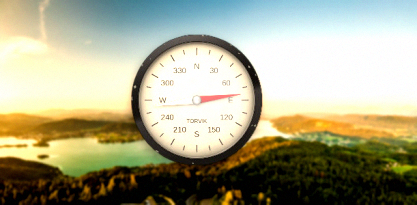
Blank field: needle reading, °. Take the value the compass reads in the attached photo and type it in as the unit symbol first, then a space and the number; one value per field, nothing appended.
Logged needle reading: ° 82.5
